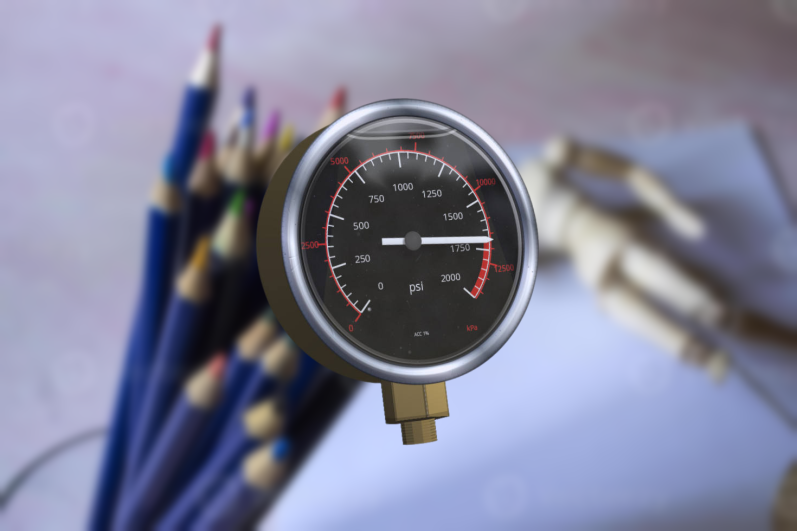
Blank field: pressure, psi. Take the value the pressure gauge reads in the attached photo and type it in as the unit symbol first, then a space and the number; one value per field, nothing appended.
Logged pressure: psi 1700
